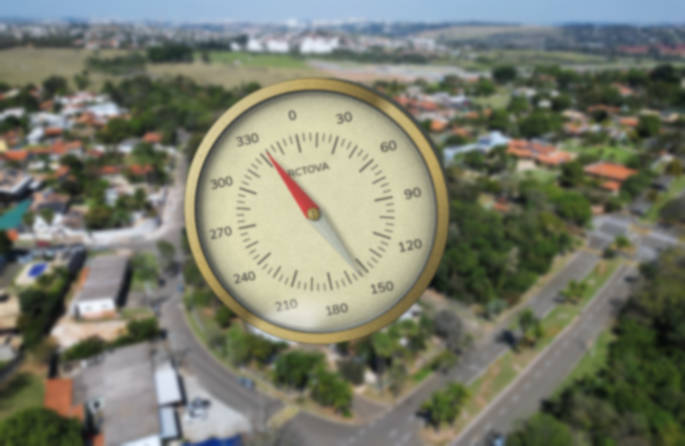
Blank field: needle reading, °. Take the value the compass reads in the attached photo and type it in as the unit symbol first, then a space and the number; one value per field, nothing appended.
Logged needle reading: ° 335
